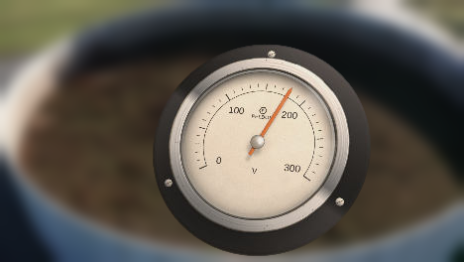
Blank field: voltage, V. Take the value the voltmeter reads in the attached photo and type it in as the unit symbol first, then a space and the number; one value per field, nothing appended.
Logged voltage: V 180
